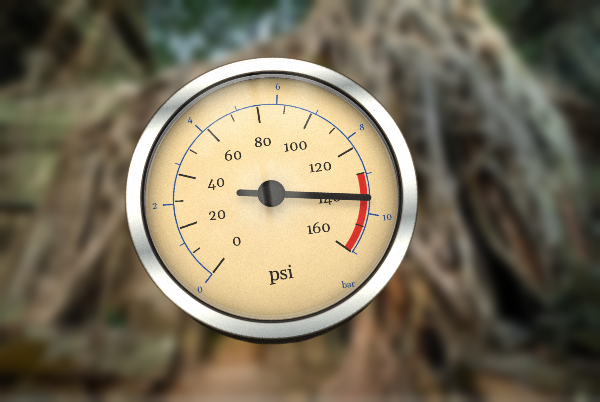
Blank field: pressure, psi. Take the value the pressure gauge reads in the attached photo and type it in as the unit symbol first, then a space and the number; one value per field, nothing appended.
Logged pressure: psi 140
